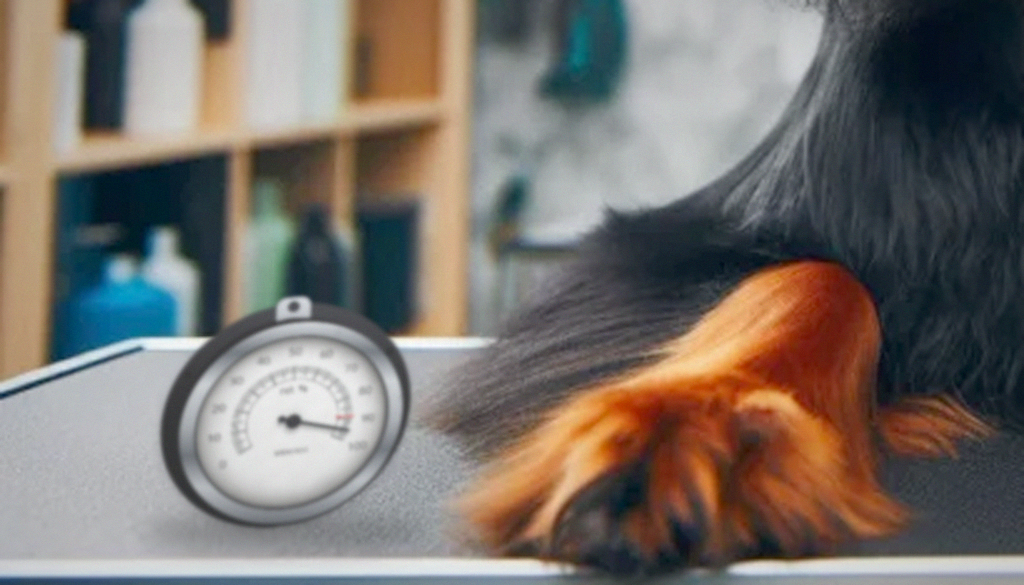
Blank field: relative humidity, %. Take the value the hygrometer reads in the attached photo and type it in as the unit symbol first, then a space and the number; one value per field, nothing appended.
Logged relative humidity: % 95
